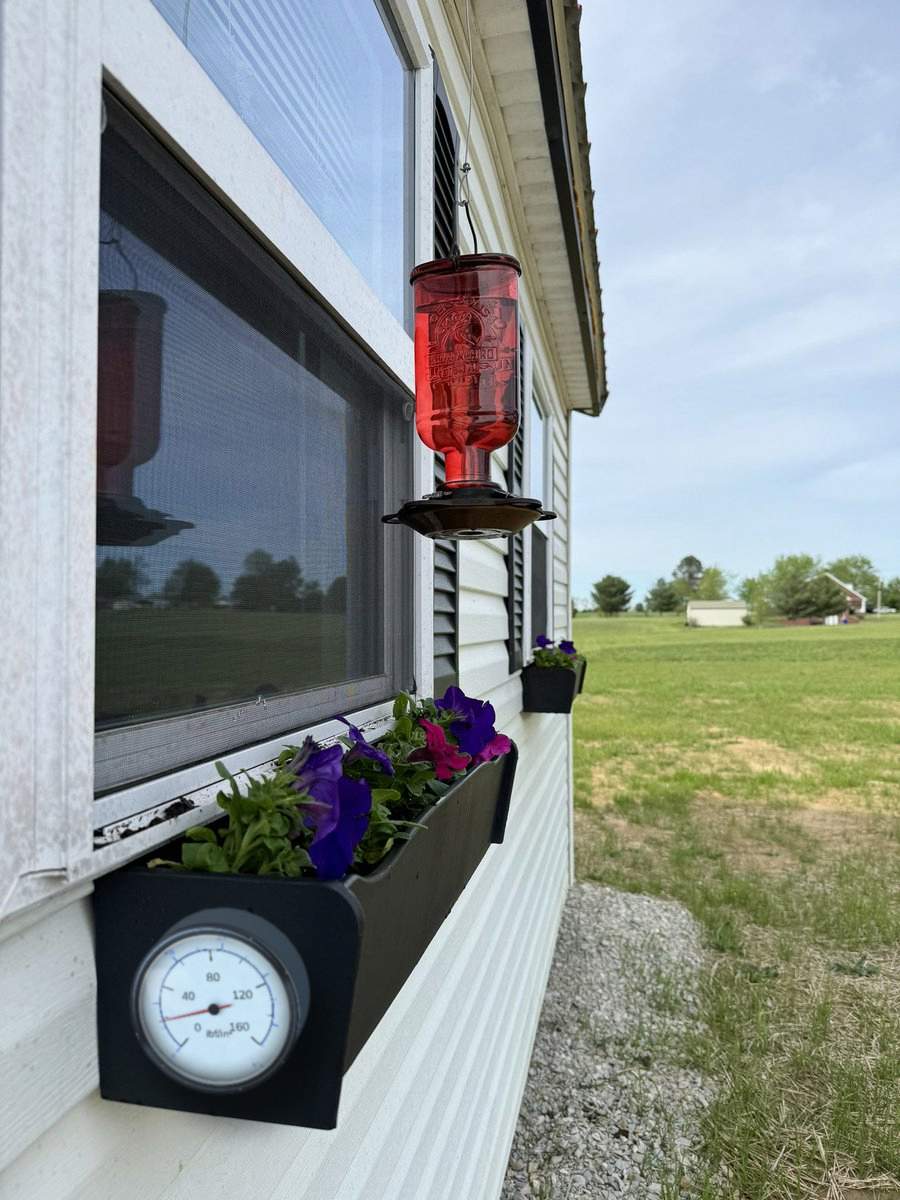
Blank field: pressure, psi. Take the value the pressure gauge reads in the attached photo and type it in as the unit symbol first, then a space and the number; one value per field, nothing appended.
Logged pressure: psi 20
